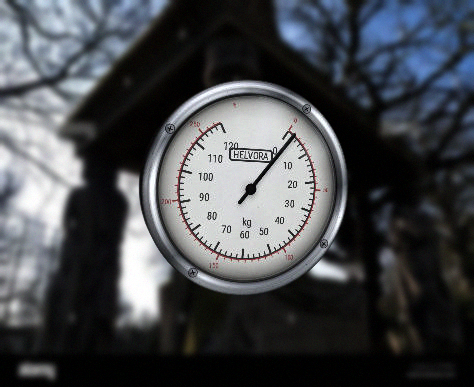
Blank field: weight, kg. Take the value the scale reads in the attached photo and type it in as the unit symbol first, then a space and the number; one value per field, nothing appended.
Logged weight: kg 2
